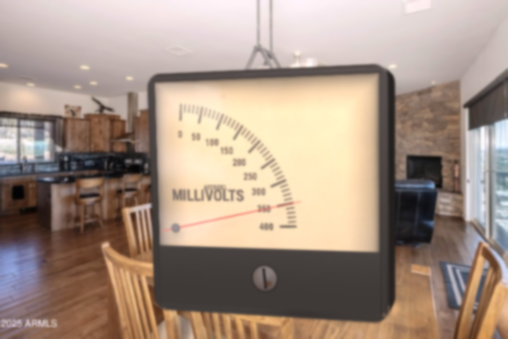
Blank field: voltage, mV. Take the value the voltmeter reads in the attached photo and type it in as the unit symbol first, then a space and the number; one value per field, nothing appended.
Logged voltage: mV 350
